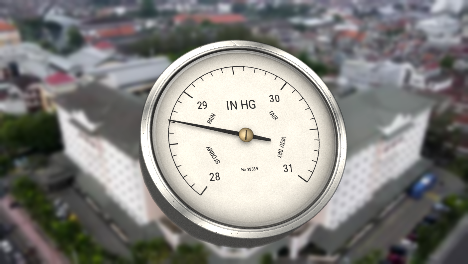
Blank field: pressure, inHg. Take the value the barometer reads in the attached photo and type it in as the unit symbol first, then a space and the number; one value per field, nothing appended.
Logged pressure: inHg 28.7
